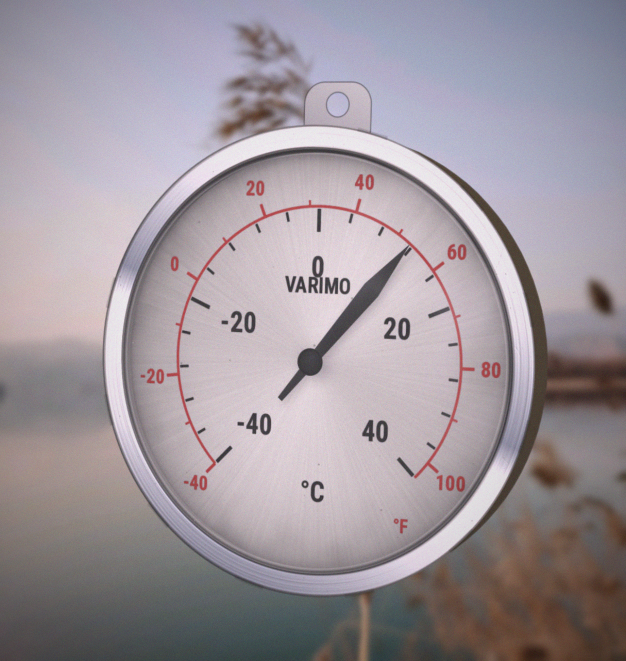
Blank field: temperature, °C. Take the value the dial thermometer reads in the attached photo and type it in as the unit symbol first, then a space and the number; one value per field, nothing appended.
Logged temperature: °C 12
